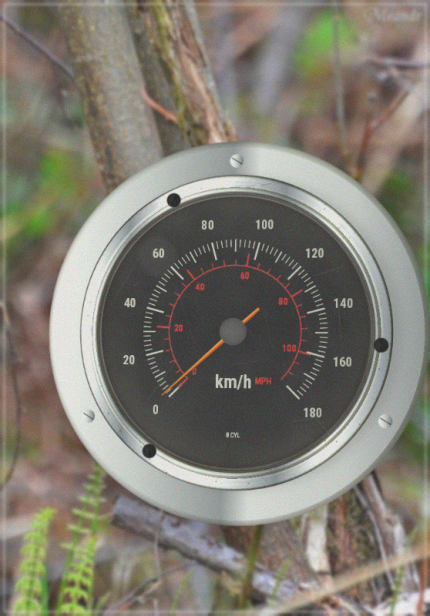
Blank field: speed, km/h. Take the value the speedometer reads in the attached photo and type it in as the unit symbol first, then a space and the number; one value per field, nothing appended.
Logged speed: km/h 2
